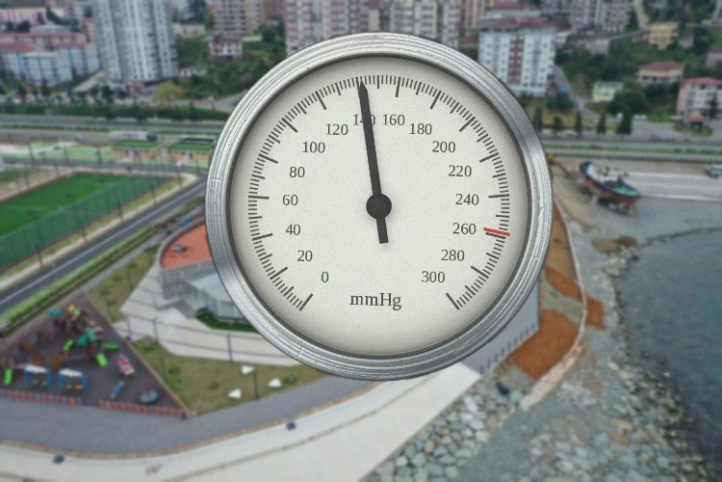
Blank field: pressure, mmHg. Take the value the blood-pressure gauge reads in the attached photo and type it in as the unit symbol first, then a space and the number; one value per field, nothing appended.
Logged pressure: mmHg 142
